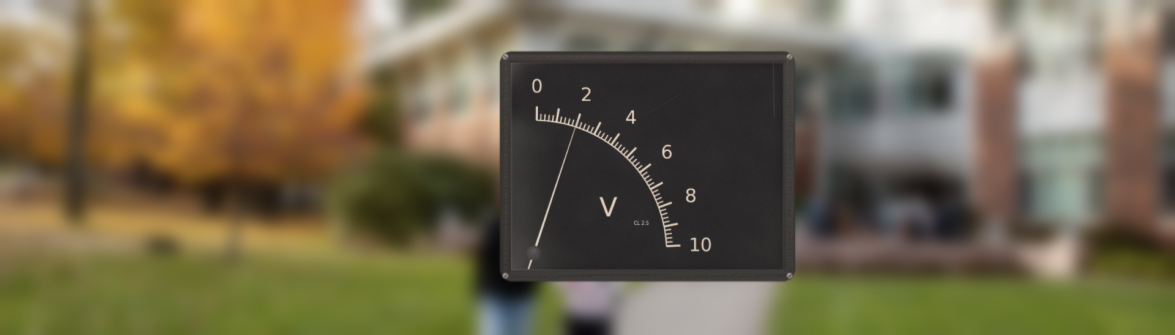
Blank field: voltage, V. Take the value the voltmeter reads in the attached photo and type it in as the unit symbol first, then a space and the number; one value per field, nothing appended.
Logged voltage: V 2
